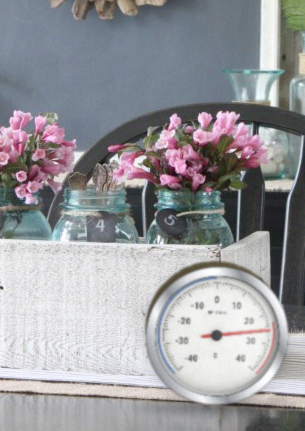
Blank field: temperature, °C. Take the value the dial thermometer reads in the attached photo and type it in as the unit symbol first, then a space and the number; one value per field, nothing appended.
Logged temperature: °C 25
